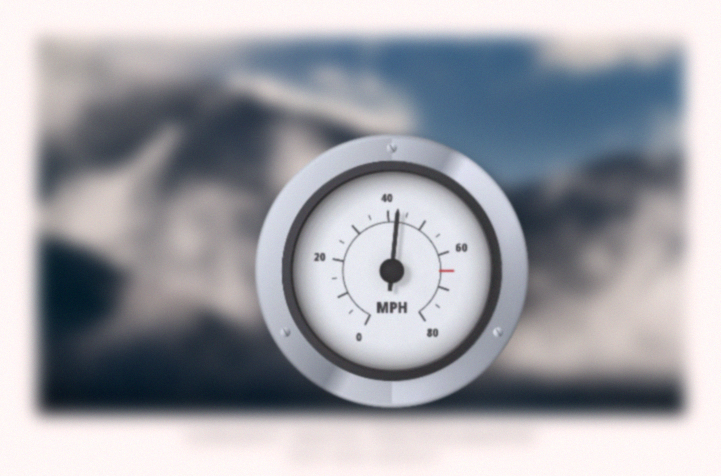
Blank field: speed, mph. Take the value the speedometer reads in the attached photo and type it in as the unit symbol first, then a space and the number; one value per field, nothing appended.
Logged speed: mph 42.5
